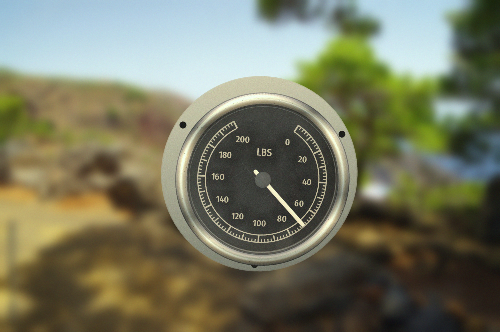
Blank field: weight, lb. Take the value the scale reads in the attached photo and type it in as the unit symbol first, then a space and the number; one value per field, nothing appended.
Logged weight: lb 70
